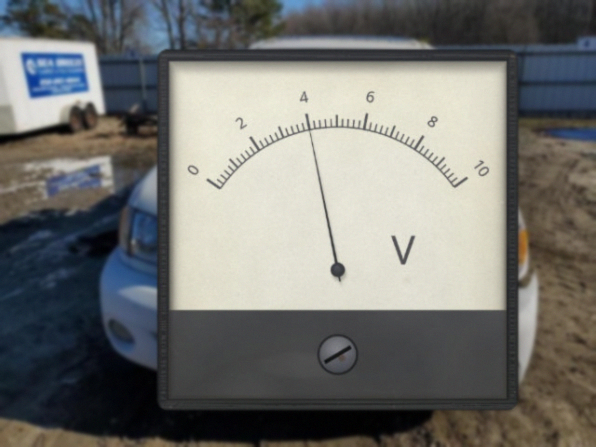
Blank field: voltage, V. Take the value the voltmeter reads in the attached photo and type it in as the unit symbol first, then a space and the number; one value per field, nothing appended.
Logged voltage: V 4
